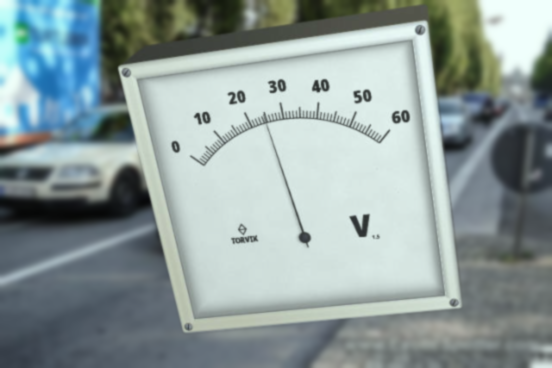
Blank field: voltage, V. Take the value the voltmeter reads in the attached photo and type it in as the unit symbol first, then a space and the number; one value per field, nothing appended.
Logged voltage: V 25
